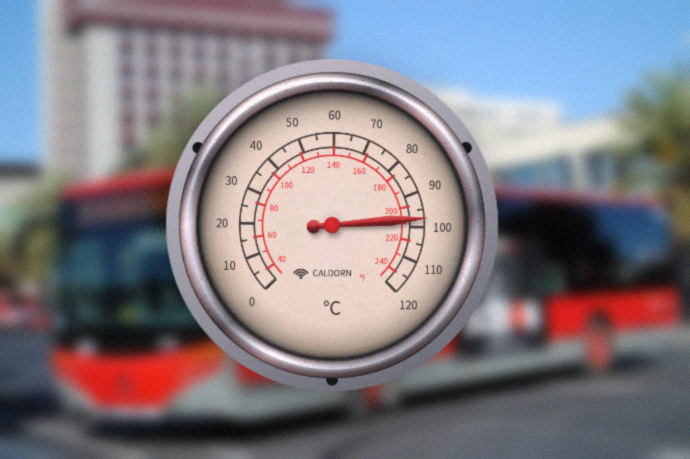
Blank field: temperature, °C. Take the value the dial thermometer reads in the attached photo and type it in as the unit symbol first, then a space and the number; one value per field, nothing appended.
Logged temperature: °C 97.5
